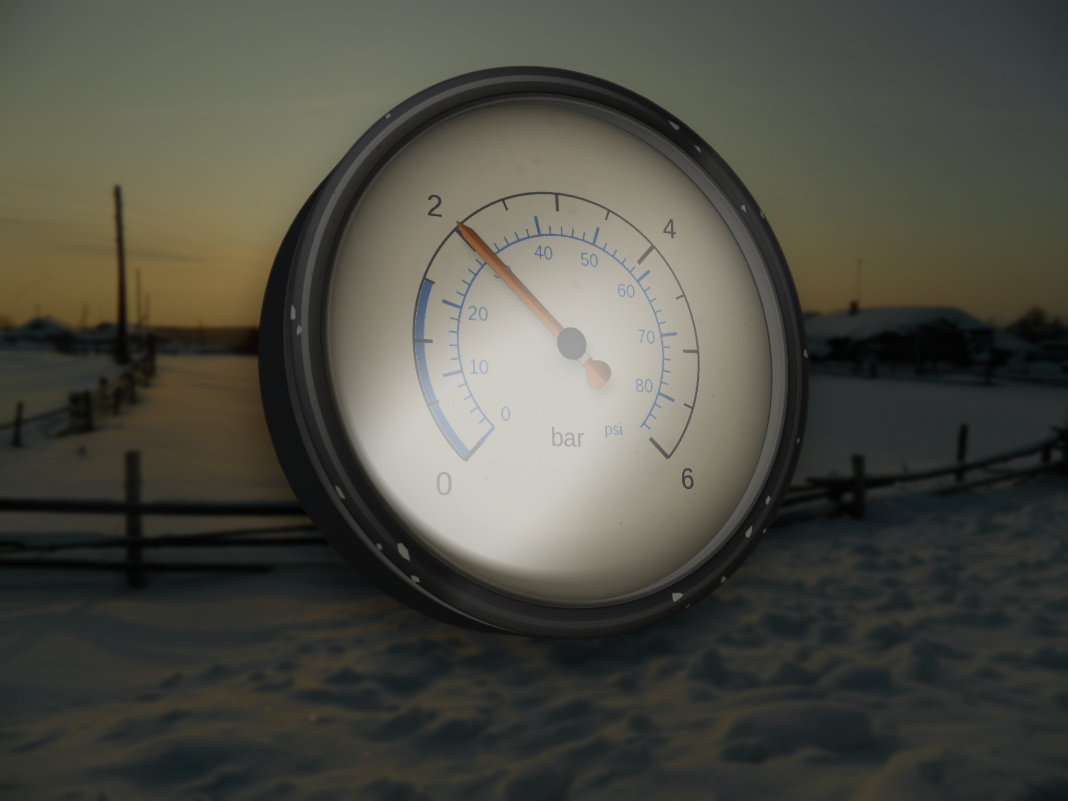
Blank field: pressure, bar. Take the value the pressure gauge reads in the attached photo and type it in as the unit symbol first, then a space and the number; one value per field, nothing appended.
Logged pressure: bar 2
